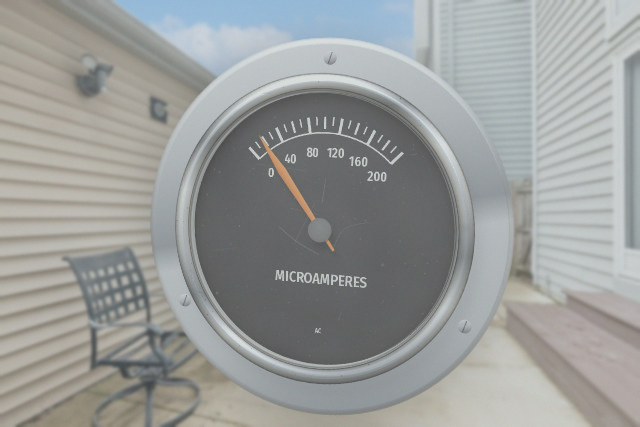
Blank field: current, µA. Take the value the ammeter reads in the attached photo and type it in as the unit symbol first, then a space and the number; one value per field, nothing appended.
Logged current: µA 20
